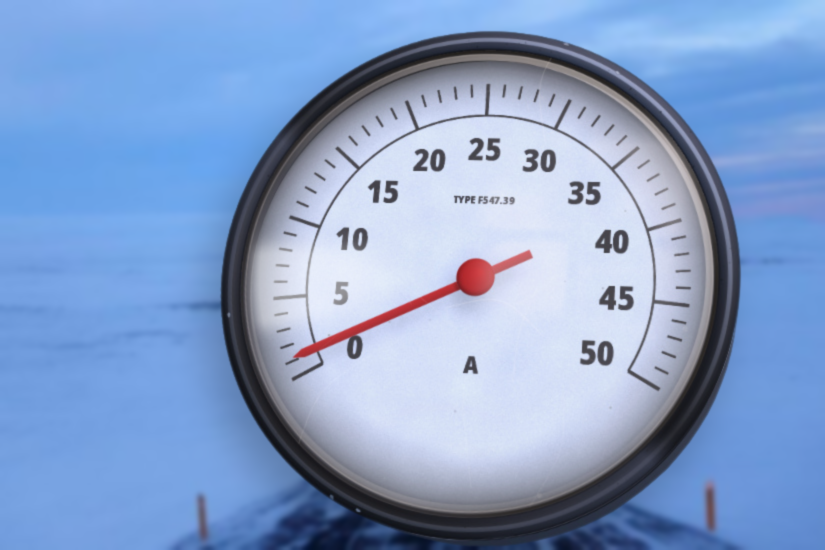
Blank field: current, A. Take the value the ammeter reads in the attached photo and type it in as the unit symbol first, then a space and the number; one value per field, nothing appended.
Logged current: A 1
